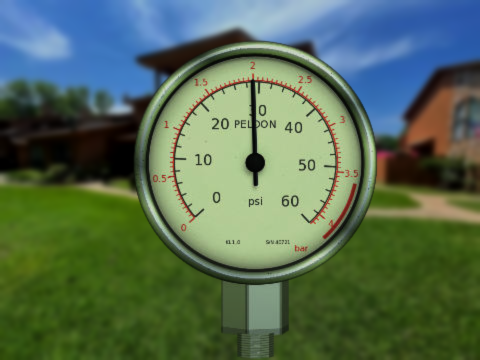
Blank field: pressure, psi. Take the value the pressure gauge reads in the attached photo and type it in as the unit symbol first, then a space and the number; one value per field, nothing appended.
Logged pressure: psi 29
